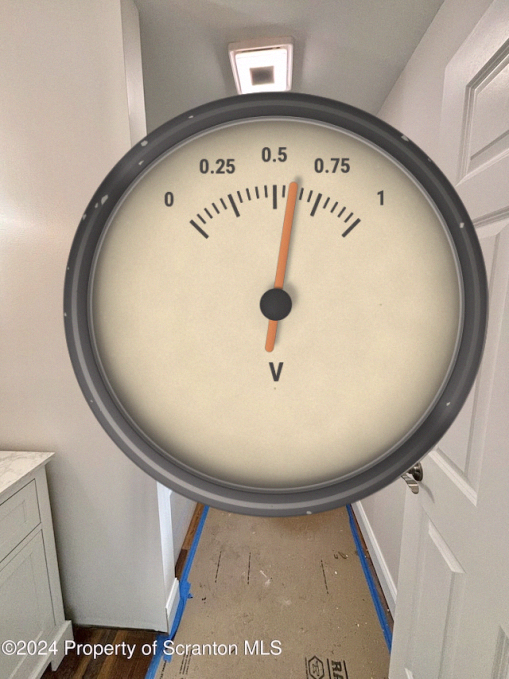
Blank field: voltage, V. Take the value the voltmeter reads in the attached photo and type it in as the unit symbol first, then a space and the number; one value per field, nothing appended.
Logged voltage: V 0.6
